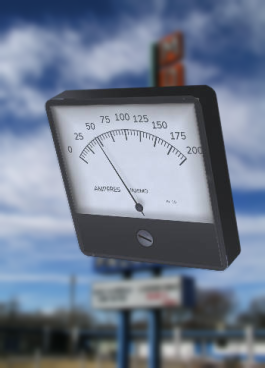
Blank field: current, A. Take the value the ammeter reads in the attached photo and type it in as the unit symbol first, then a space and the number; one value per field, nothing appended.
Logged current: A 50
